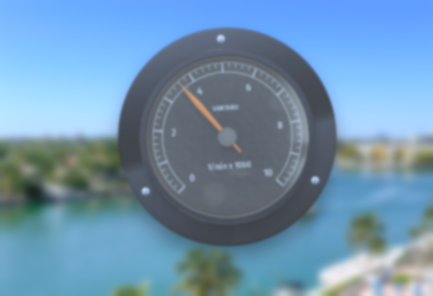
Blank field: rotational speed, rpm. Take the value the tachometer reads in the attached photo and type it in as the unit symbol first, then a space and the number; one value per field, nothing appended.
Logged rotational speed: rpm 3600
